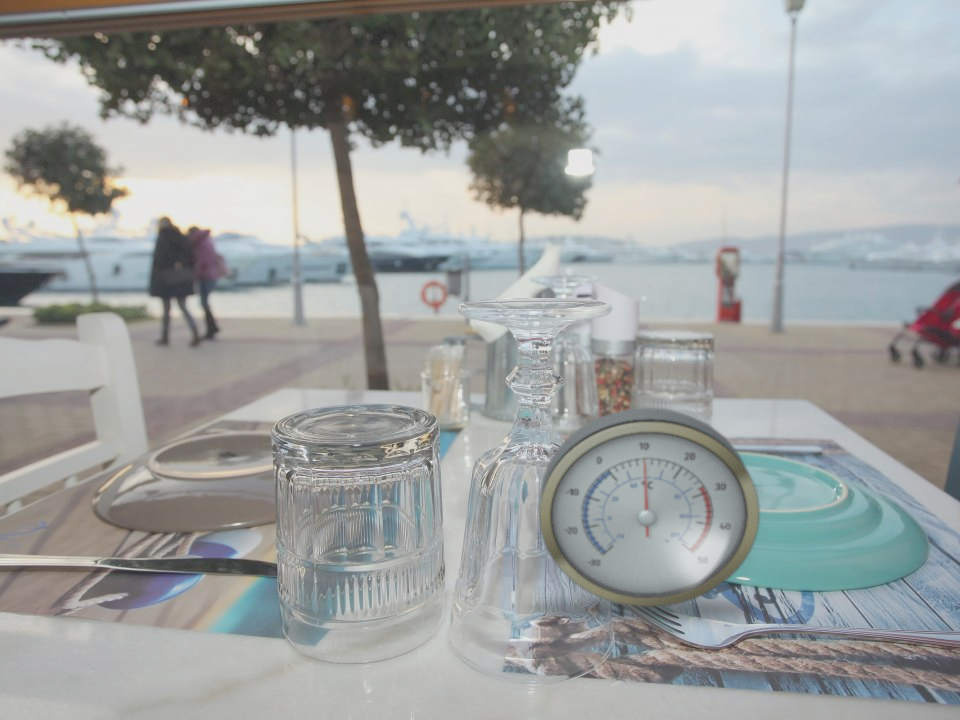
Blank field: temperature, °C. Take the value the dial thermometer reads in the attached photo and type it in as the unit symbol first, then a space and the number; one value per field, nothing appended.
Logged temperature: °C 10
